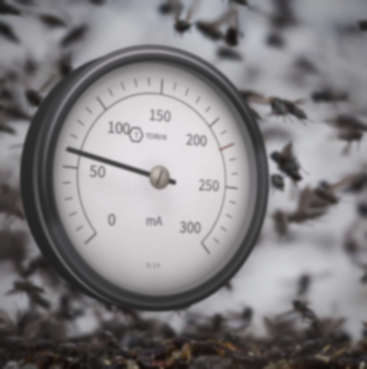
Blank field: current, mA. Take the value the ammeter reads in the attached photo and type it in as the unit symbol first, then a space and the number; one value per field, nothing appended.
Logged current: mA 60
